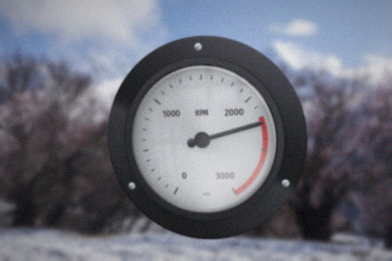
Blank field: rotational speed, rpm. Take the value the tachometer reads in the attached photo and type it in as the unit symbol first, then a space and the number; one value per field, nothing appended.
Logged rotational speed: rpm 2250
